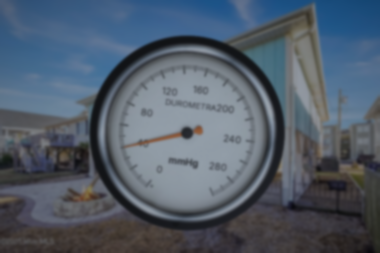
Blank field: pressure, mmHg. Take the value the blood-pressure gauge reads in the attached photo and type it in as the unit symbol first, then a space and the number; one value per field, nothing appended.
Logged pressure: mmHg 40
